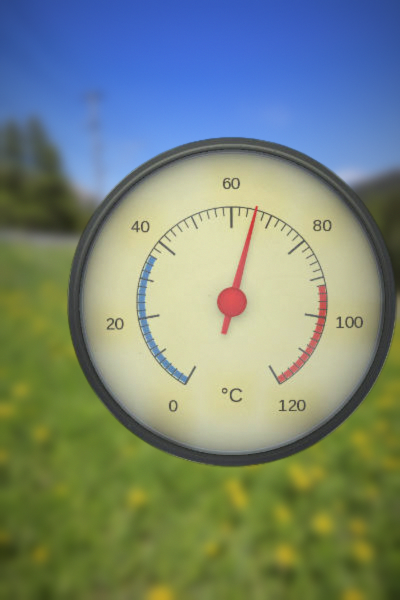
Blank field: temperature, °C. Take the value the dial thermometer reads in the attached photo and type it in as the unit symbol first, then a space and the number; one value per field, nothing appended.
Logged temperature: °C 66
